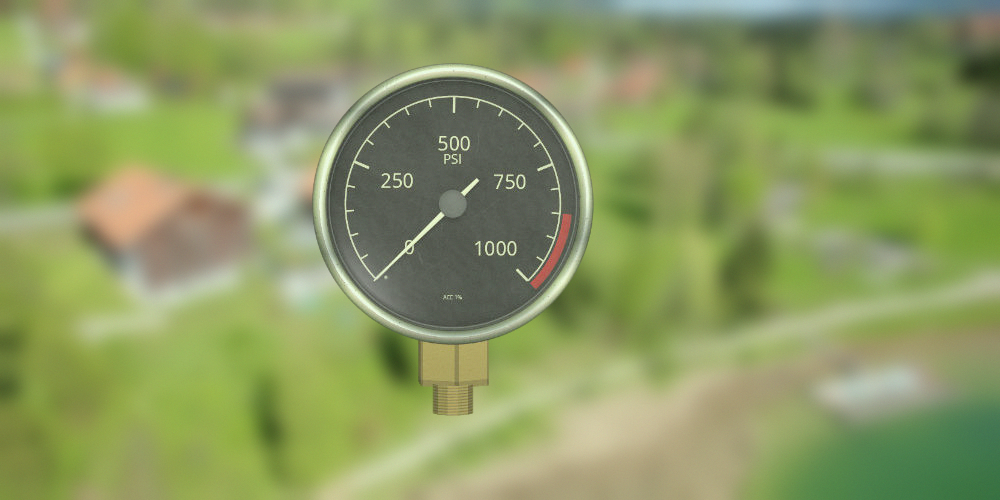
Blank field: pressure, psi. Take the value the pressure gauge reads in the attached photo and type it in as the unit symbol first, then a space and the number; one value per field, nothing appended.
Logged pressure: psi 0
